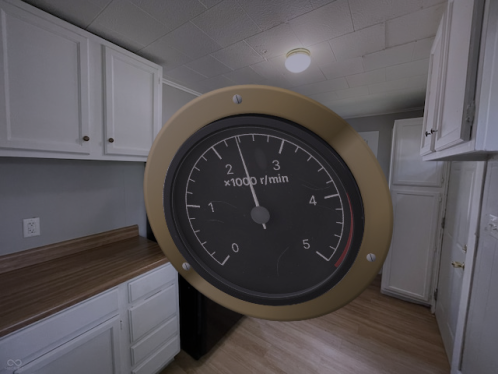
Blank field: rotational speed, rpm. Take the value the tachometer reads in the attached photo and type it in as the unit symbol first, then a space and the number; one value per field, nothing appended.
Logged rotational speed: rpm 2400
